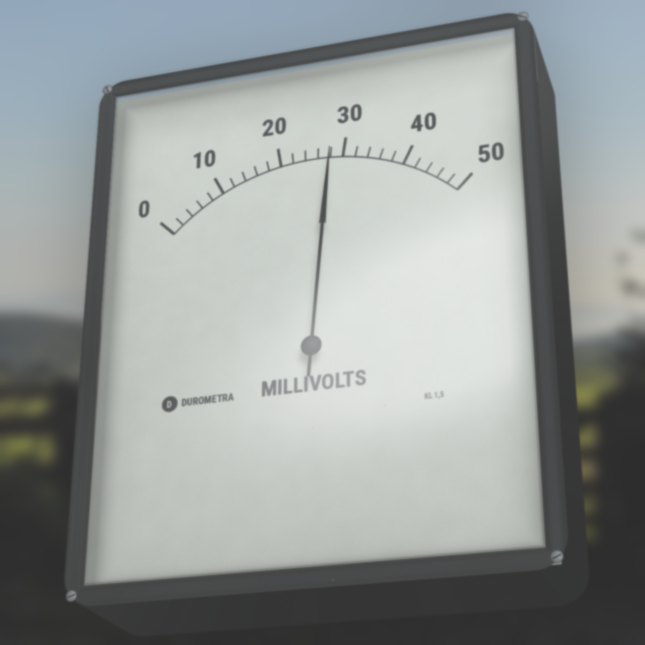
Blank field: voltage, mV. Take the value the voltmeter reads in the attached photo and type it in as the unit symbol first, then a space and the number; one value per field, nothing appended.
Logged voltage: mV 28
